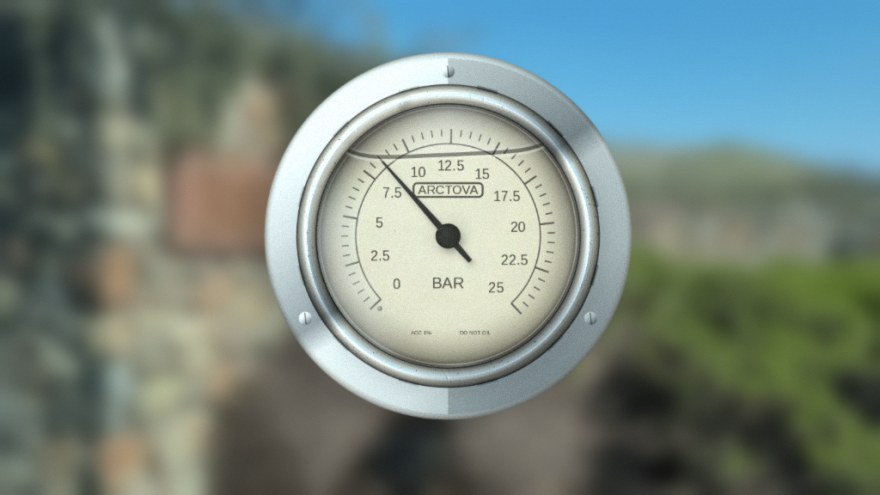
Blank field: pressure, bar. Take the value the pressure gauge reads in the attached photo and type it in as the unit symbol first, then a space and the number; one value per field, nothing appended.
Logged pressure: bar 8.5
